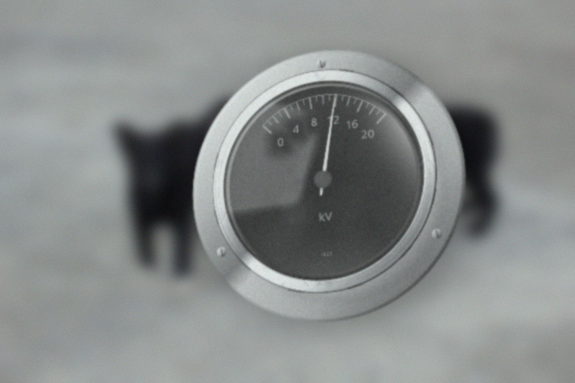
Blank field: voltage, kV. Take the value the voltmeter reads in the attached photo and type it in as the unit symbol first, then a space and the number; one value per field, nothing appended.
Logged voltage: kV 12
